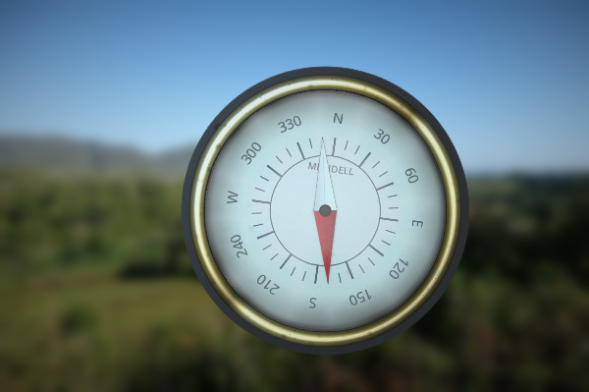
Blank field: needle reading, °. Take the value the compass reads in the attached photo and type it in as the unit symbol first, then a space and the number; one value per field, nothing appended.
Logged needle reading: ° 170
